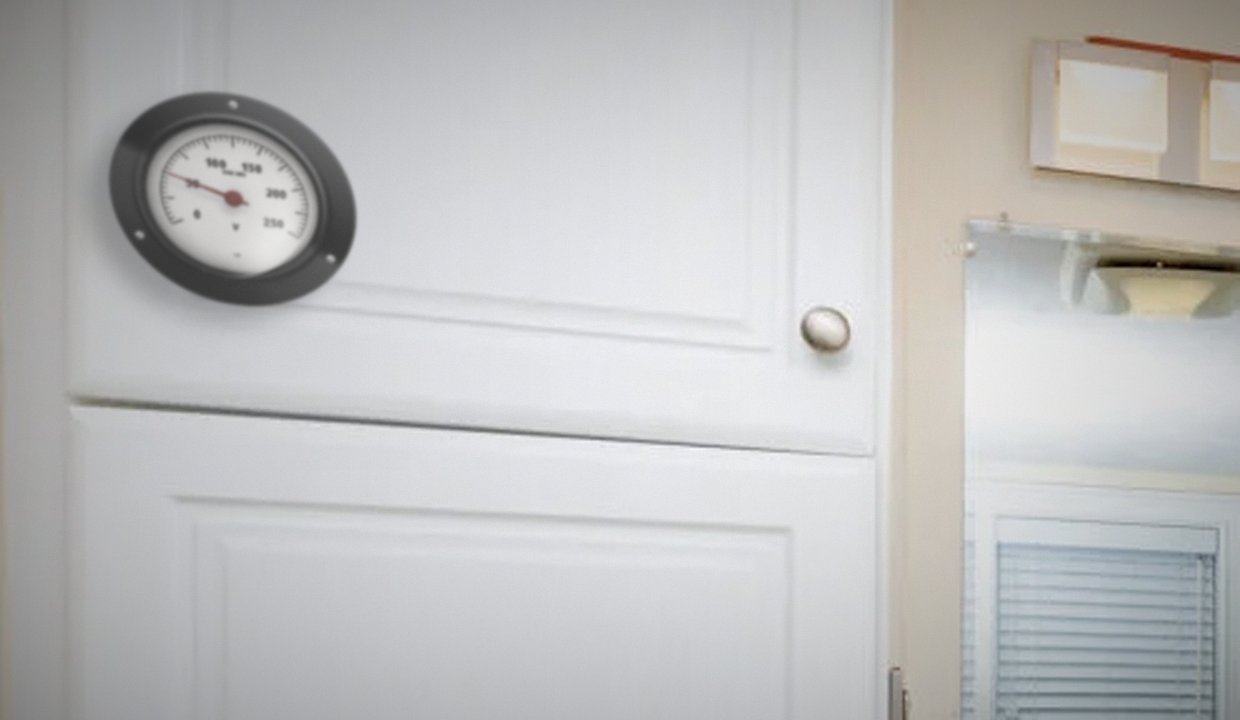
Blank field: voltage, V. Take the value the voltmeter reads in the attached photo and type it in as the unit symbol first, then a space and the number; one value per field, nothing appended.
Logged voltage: V 50
